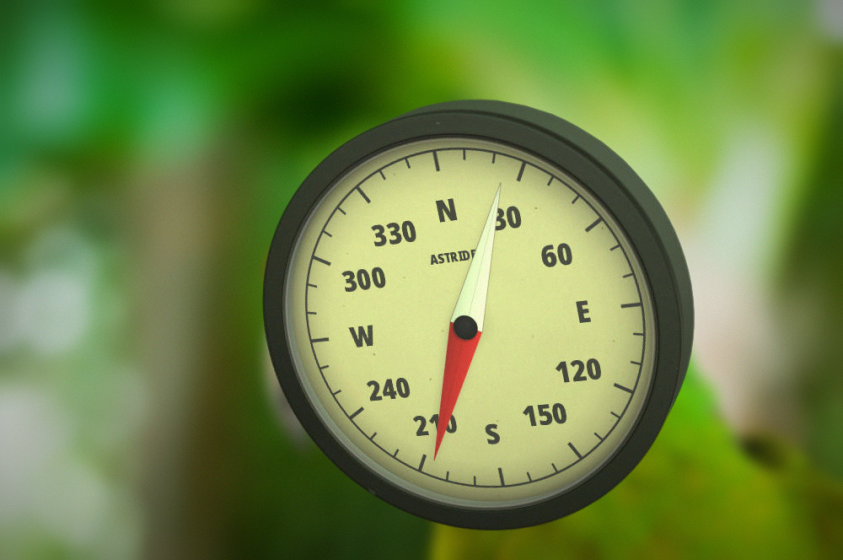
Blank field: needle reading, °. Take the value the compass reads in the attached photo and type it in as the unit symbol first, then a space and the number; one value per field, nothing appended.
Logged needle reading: ° 205
